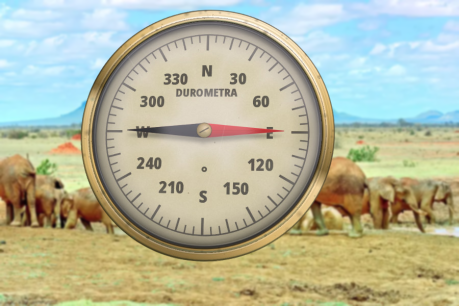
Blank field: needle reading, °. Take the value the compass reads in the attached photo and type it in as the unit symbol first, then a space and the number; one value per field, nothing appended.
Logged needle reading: ° 90
